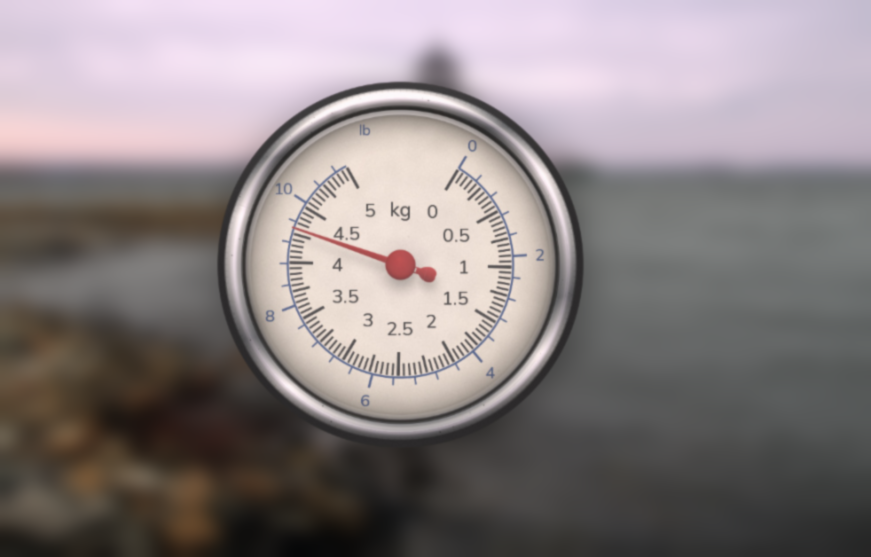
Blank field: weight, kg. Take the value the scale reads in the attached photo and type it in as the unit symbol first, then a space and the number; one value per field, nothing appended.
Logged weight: kg 4.3
